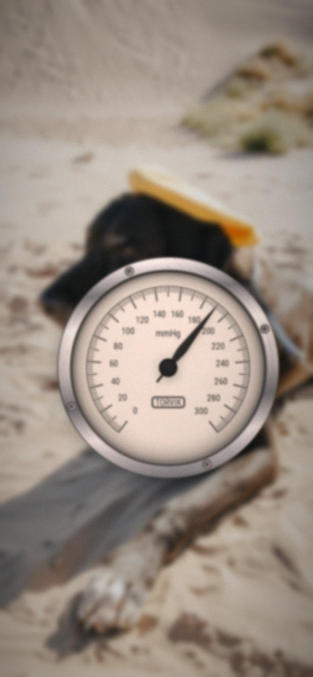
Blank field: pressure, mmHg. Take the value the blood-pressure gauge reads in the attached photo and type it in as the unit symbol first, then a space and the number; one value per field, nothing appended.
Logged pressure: mmHg 190
